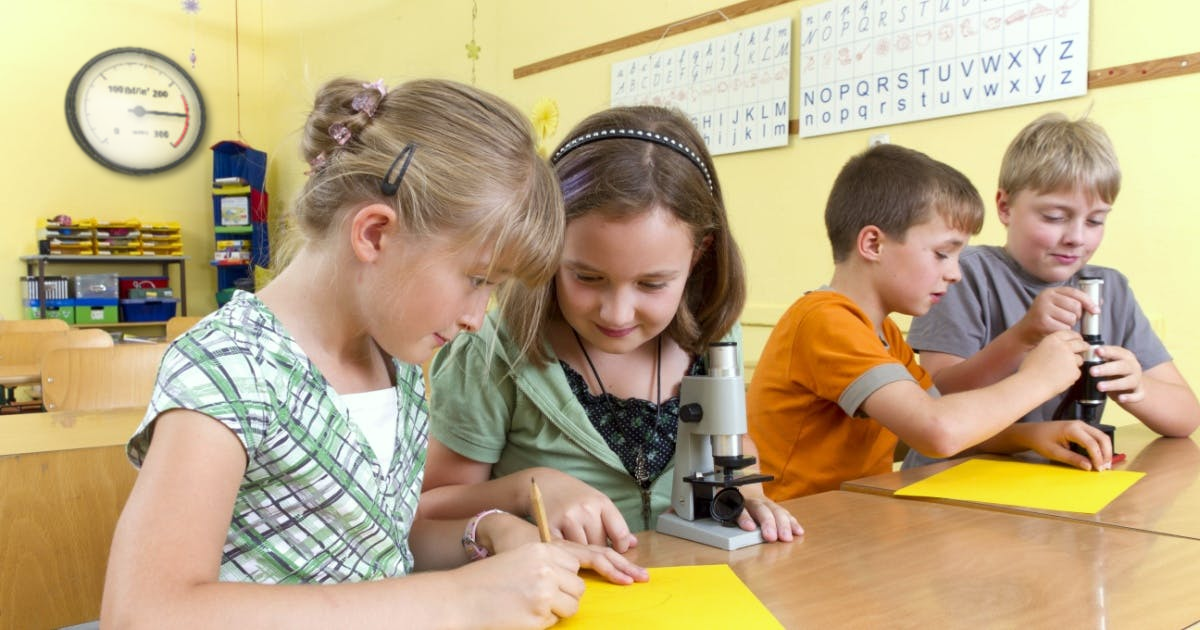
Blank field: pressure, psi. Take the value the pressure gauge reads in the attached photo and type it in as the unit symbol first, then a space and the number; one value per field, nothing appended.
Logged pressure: psi 250
